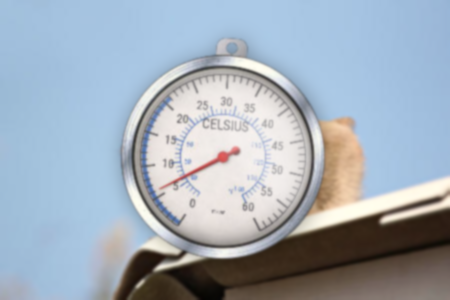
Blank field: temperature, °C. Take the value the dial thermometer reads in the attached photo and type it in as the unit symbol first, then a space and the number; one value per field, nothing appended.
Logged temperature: °C 6
